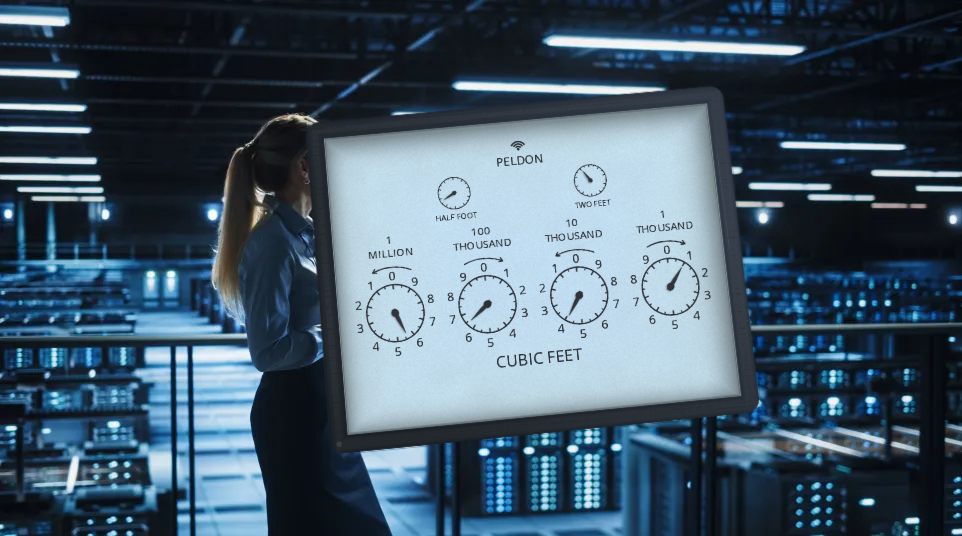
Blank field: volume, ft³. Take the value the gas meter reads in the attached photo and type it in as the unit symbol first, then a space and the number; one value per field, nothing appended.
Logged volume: ft³ 564100
